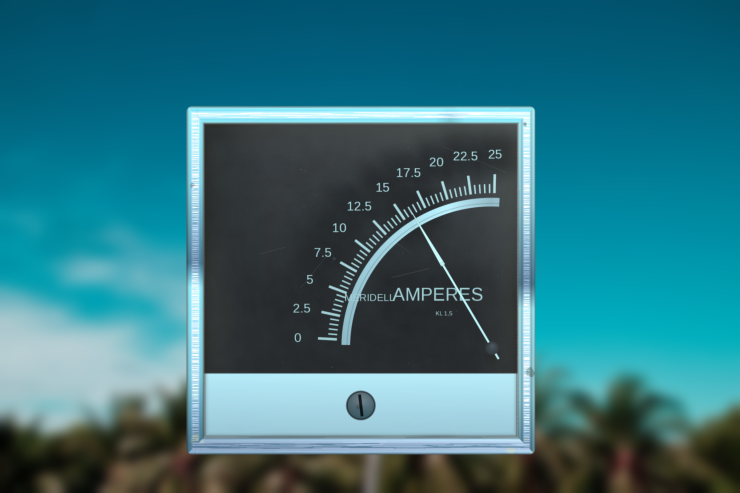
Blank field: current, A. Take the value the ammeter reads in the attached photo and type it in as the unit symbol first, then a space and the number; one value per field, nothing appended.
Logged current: A 16
